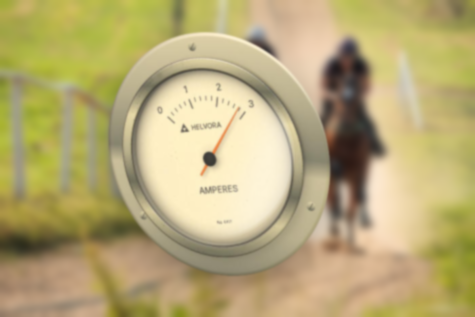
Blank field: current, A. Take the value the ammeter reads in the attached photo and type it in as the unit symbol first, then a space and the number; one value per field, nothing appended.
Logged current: A 2.8
